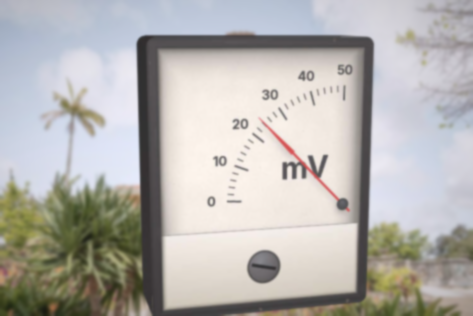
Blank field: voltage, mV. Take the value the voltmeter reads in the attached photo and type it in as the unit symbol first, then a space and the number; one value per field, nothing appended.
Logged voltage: mV 24
